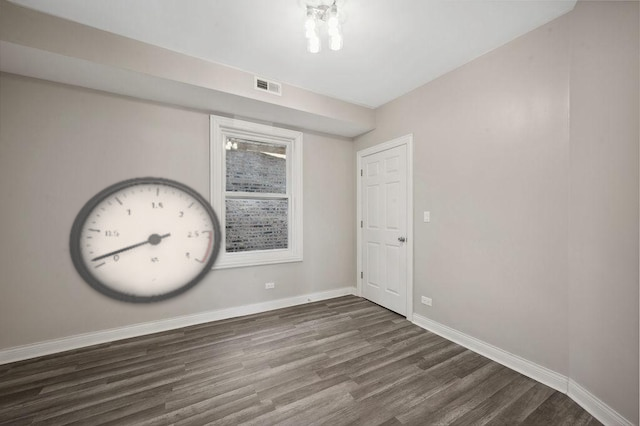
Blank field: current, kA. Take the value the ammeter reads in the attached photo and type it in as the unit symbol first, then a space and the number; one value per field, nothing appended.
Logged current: kA 0.1
